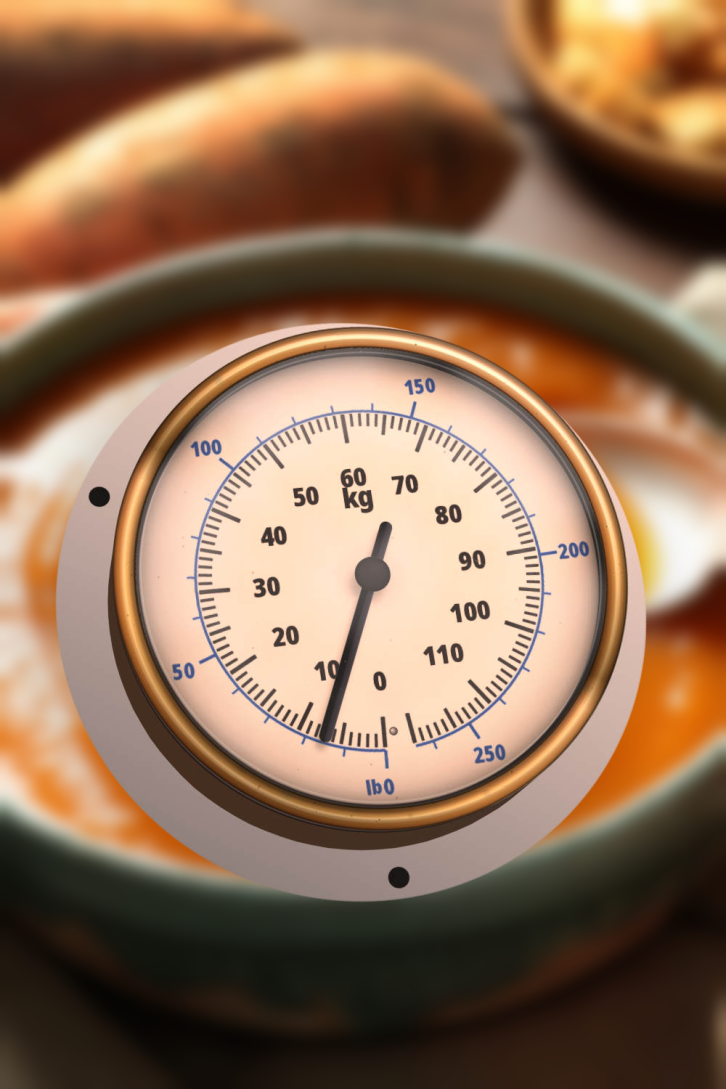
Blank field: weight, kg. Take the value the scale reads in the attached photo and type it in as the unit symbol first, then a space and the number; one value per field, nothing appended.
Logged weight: kg 7
